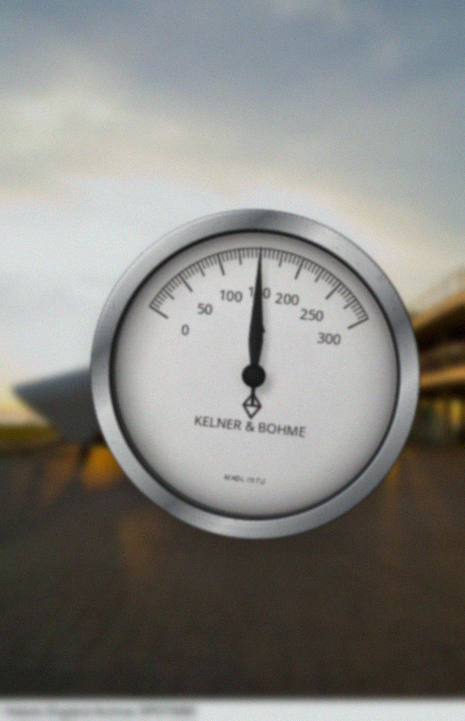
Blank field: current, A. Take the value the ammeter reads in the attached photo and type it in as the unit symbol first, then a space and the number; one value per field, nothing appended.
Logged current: A 150
